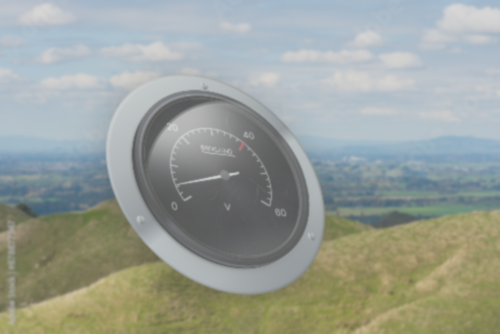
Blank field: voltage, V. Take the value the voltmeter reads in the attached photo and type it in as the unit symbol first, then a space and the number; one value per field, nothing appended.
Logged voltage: V 4
